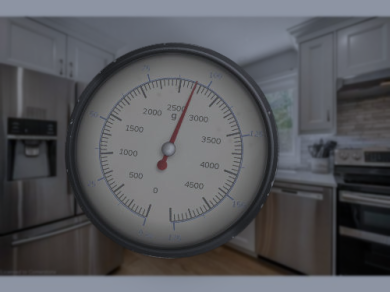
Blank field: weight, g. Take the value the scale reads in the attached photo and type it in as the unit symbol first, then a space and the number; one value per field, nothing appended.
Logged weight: g 2700
